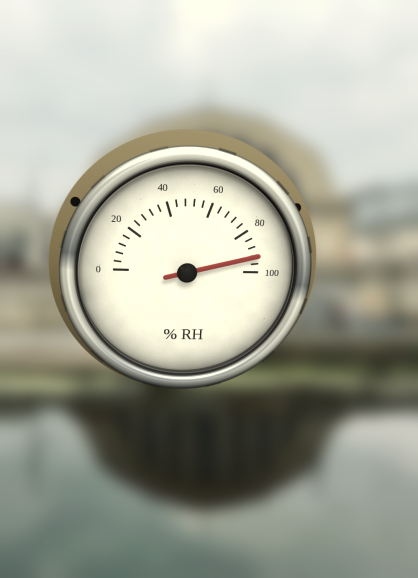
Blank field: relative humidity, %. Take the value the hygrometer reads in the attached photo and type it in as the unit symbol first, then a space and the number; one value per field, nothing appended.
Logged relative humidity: % 92
